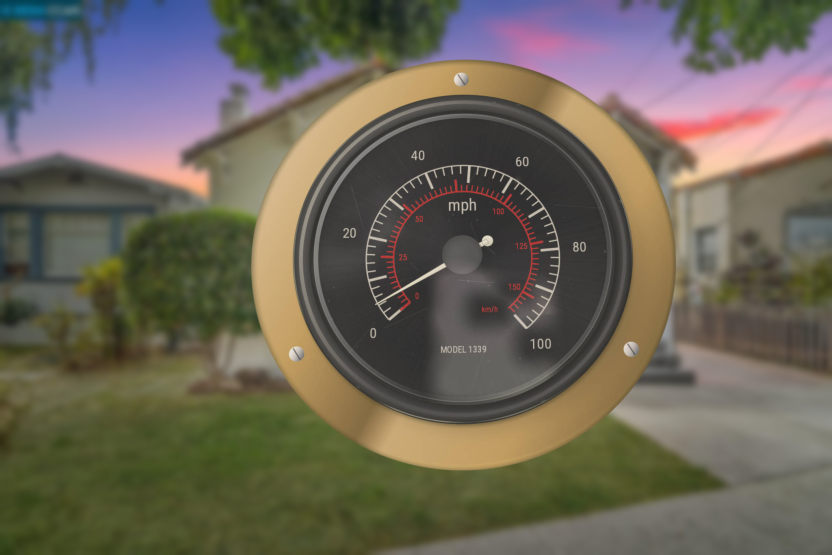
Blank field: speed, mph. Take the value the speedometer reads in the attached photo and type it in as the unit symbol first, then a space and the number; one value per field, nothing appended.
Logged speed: mph 4
